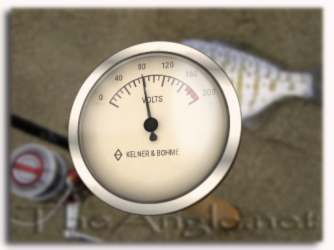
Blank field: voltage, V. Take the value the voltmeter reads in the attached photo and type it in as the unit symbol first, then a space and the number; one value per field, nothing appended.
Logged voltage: V 80
